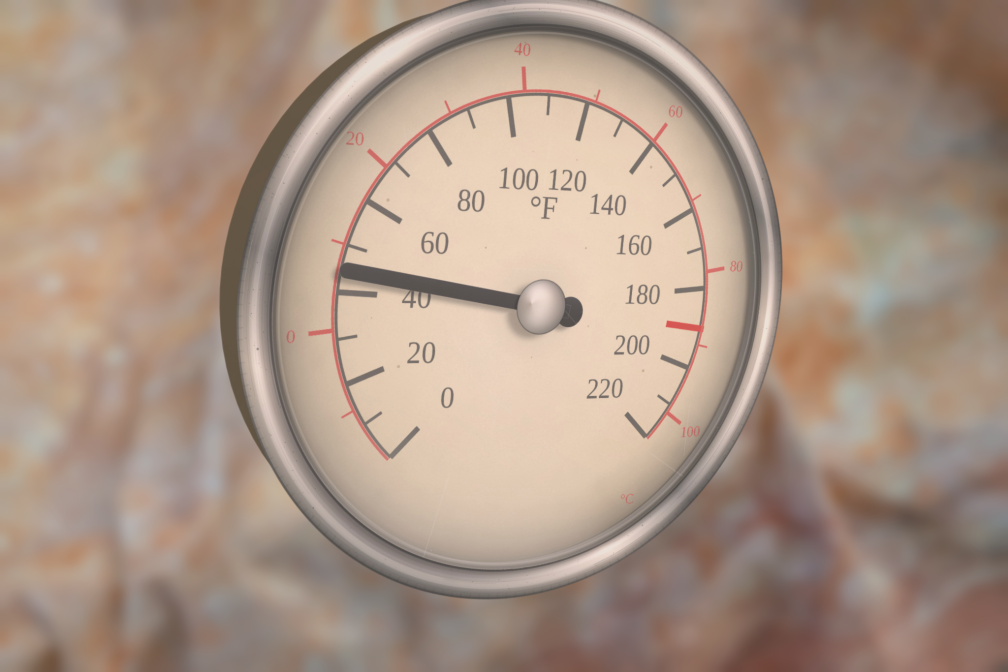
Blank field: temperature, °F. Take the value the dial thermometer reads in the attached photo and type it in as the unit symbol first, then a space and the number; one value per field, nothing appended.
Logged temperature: °F 45
